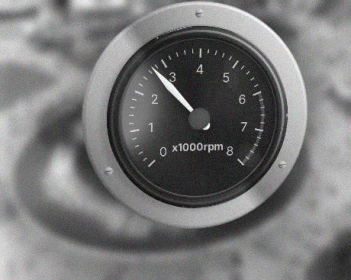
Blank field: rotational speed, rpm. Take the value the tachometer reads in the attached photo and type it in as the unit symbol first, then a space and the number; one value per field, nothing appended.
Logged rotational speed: rpm 2700
